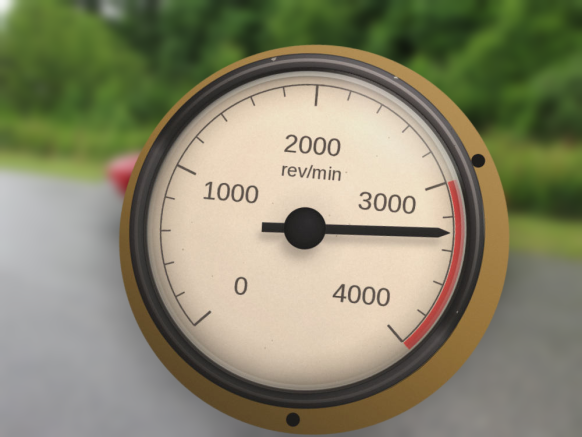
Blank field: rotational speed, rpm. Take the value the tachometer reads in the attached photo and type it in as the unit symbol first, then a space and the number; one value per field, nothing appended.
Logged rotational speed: rpm 3300
